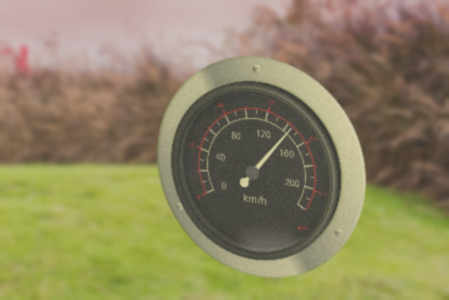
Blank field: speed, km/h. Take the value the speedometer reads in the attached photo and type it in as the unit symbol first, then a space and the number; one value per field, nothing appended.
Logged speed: km/h 145
